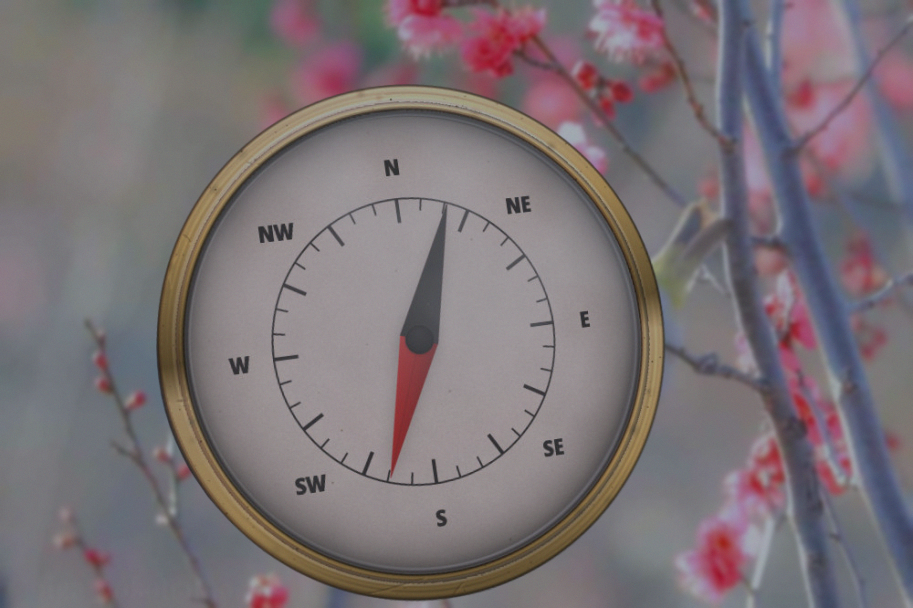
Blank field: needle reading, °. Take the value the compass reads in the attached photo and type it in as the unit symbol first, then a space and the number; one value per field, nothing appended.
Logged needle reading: ° 200
